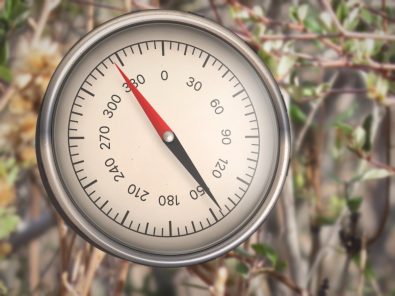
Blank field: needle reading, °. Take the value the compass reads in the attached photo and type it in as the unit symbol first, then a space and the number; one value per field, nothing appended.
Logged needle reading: ° 325
